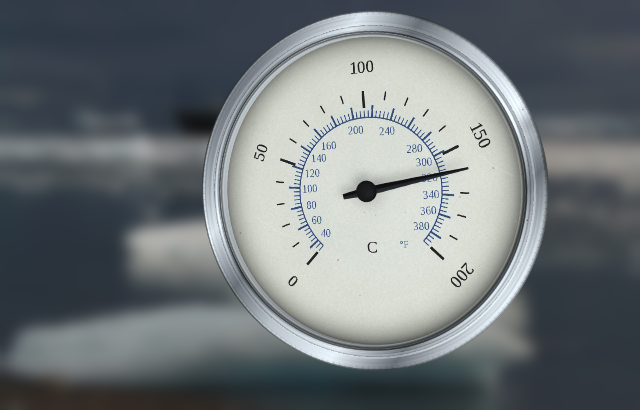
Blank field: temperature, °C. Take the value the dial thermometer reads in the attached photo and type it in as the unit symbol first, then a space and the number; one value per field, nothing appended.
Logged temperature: °C 160
